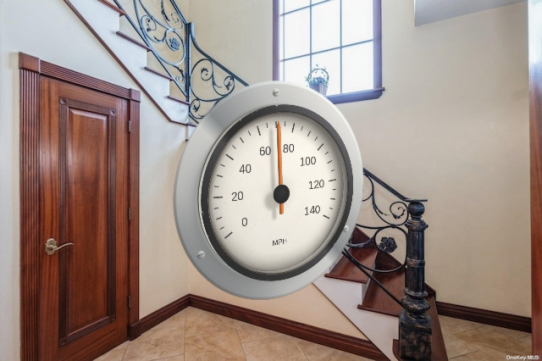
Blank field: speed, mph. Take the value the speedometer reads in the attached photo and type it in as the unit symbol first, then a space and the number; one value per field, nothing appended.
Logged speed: mph 70
